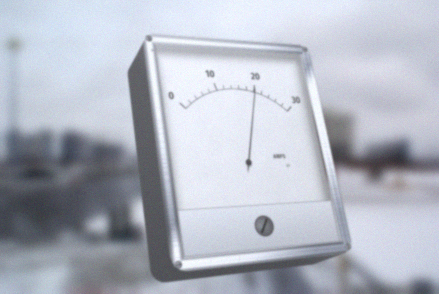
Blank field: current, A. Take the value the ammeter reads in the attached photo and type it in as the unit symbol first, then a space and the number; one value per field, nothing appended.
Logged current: A 20
